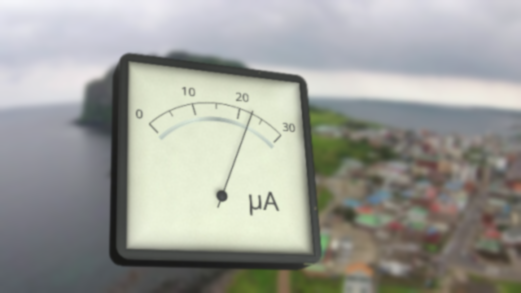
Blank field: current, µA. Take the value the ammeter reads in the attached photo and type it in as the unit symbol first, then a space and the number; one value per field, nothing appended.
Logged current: µA 22.5
